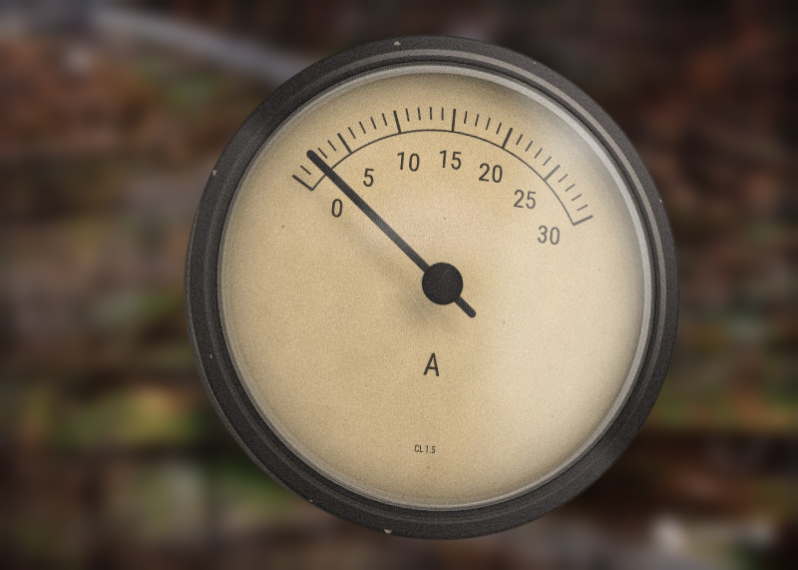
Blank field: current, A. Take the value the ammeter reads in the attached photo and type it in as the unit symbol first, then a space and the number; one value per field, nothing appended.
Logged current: A 2
